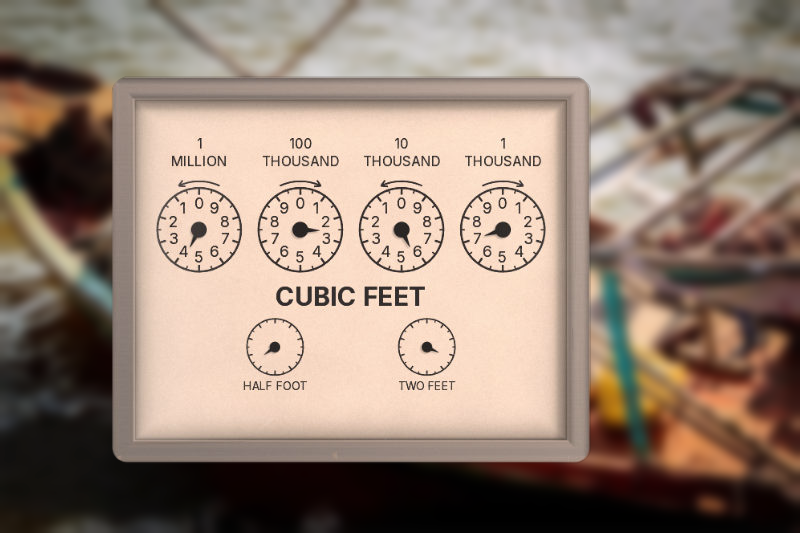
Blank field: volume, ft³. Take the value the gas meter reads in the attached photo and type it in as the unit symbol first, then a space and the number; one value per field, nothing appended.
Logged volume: ft³ 425700
